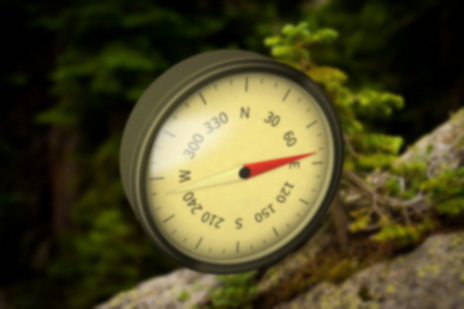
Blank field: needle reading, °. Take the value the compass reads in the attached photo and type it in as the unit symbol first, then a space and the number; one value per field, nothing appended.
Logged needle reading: ° 80
